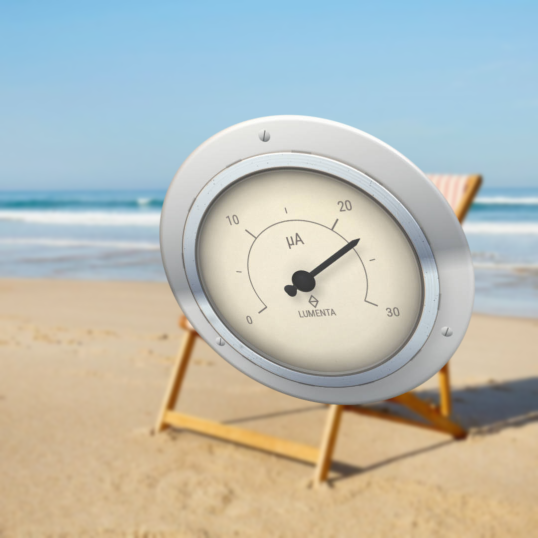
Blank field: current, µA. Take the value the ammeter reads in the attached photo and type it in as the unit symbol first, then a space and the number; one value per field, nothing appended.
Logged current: µA 22.5
